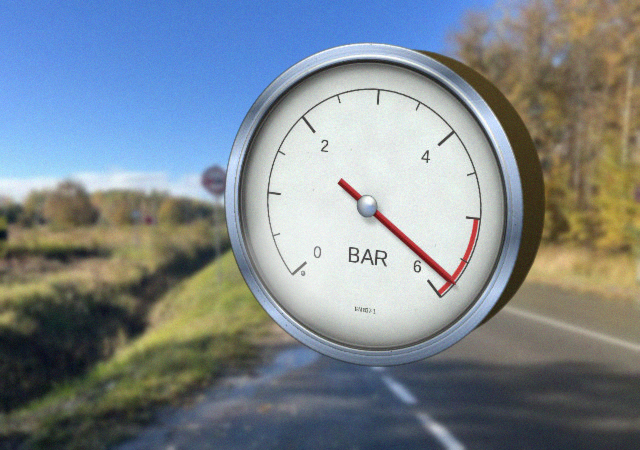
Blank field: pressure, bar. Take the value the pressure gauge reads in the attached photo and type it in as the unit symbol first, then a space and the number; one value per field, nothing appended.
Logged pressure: bar 5.75
